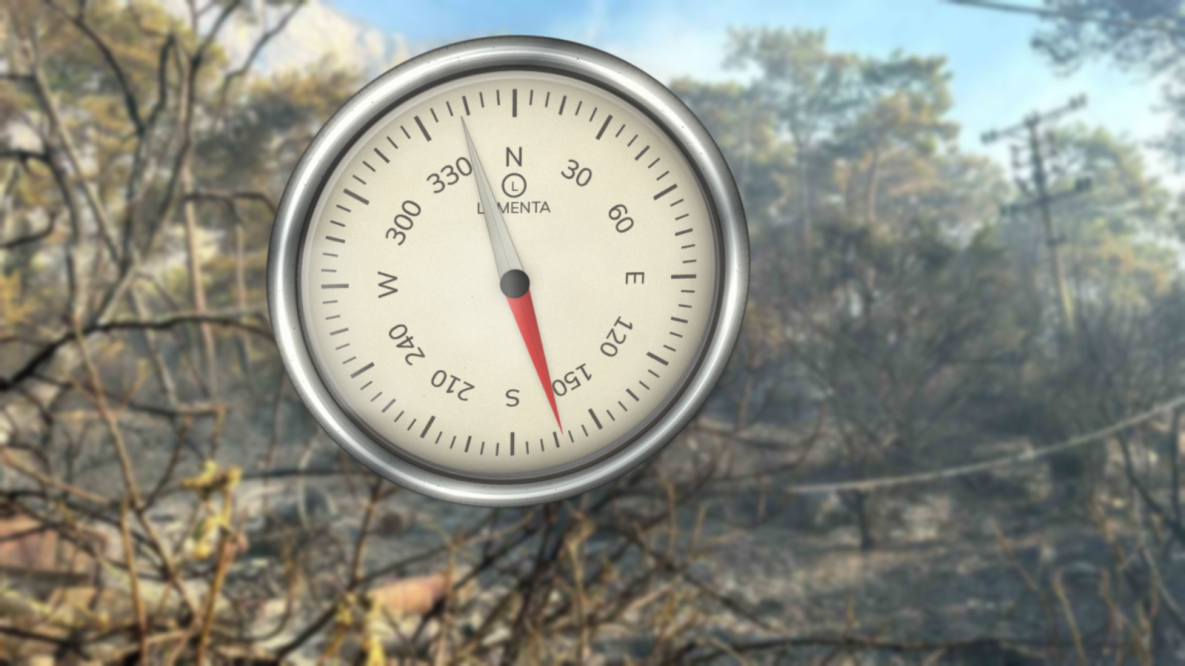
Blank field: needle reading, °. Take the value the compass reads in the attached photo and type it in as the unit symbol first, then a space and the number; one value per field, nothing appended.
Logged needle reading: ° 162.5
